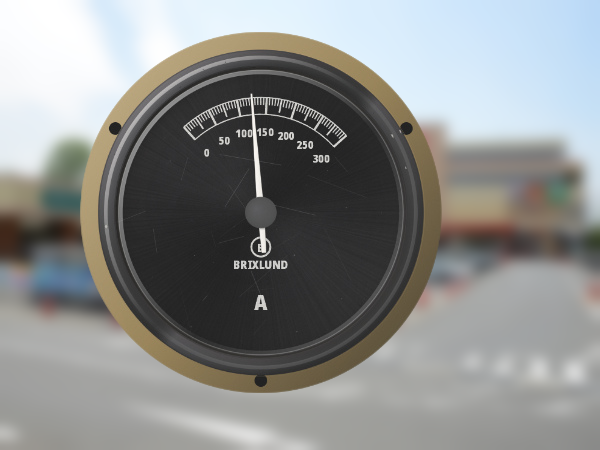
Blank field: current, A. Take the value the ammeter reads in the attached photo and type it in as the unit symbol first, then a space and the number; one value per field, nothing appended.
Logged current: A 125
